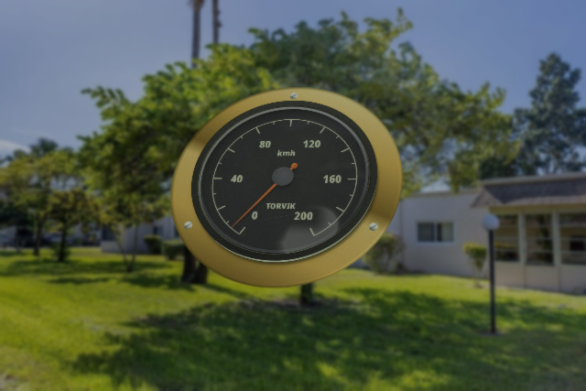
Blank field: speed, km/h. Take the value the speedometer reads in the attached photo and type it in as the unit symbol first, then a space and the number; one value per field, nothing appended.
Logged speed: km/h 5
